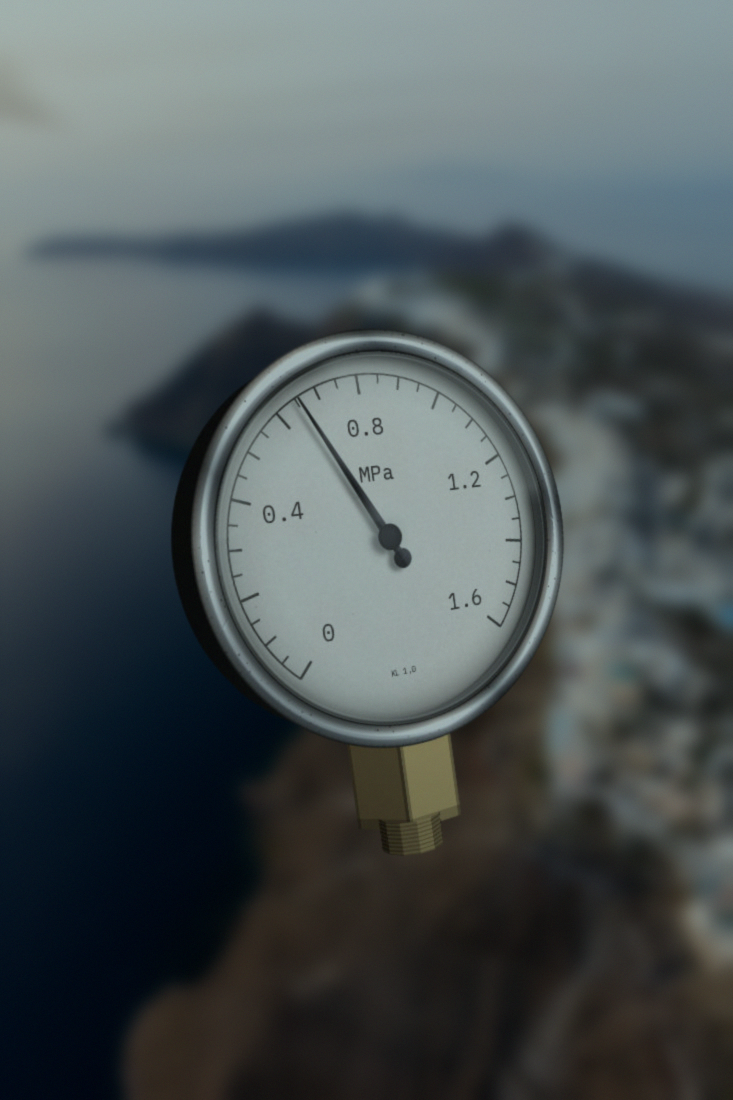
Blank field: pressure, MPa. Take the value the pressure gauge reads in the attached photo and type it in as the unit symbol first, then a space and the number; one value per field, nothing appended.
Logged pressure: MPa 0.65
